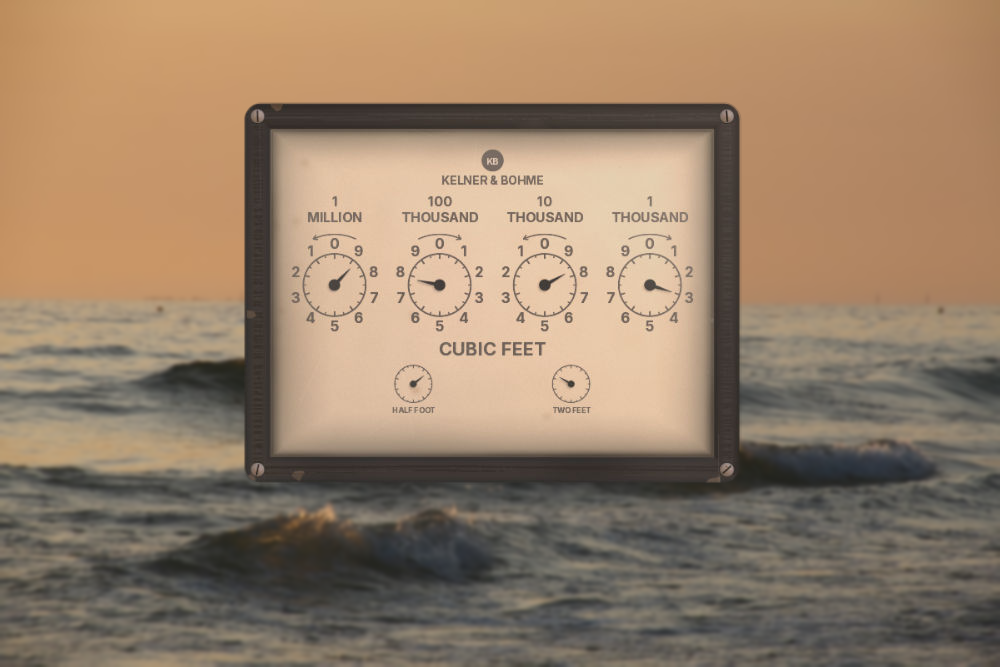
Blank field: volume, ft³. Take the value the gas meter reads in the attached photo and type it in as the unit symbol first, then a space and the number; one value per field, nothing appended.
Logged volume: ft³ 878300
